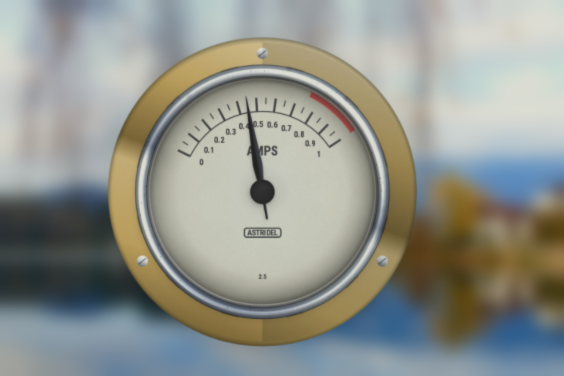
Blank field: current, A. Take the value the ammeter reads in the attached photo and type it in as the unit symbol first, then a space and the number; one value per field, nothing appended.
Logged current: A 0.45
